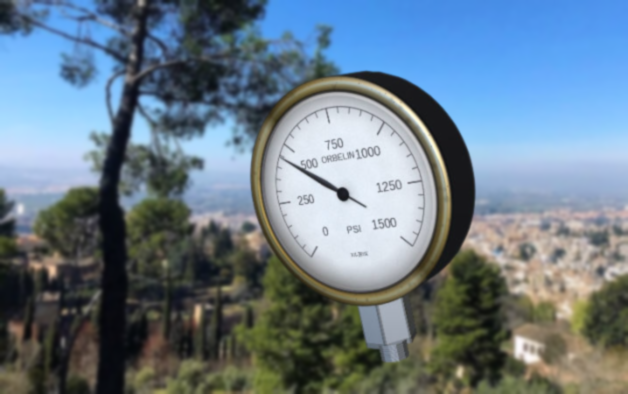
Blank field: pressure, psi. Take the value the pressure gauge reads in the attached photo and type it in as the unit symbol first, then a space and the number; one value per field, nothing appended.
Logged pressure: psi 450
